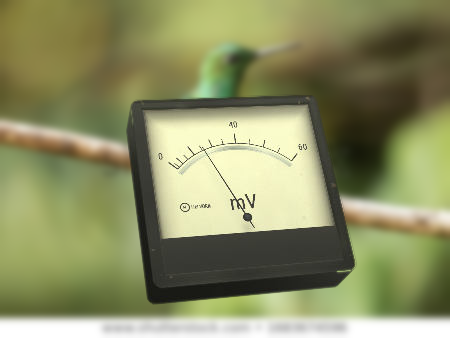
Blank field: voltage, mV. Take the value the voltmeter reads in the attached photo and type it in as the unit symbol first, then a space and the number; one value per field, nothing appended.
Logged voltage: mV 25
